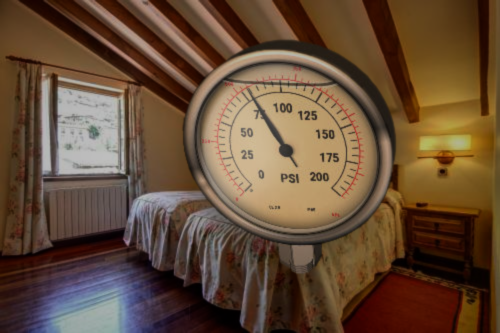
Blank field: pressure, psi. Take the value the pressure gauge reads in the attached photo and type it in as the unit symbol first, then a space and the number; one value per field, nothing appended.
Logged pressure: psi 80
